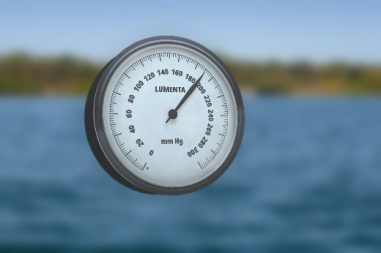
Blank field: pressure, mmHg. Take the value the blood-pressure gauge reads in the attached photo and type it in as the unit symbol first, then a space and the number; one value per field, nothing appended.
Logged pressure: mmHg 190
